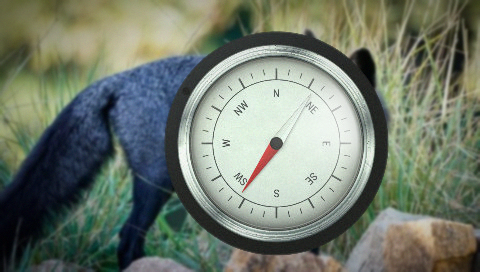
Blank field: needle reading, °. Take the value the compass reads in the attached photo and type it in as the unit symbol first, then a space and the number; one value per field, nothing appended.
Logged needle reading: ° 215
